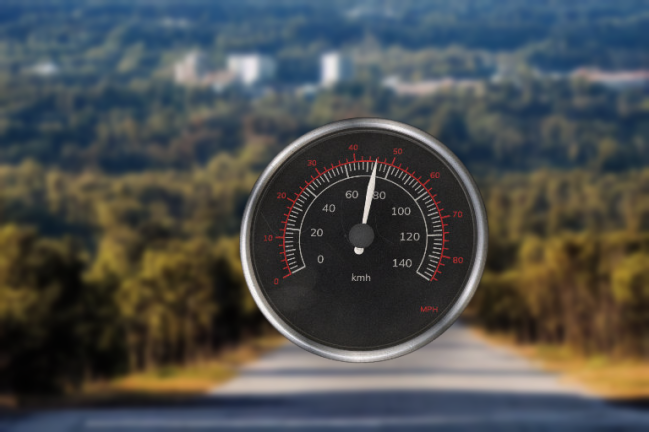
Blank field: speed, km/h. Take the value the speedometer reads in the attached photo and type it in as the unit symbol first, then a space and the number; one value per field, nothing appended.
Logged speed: km/h 74
